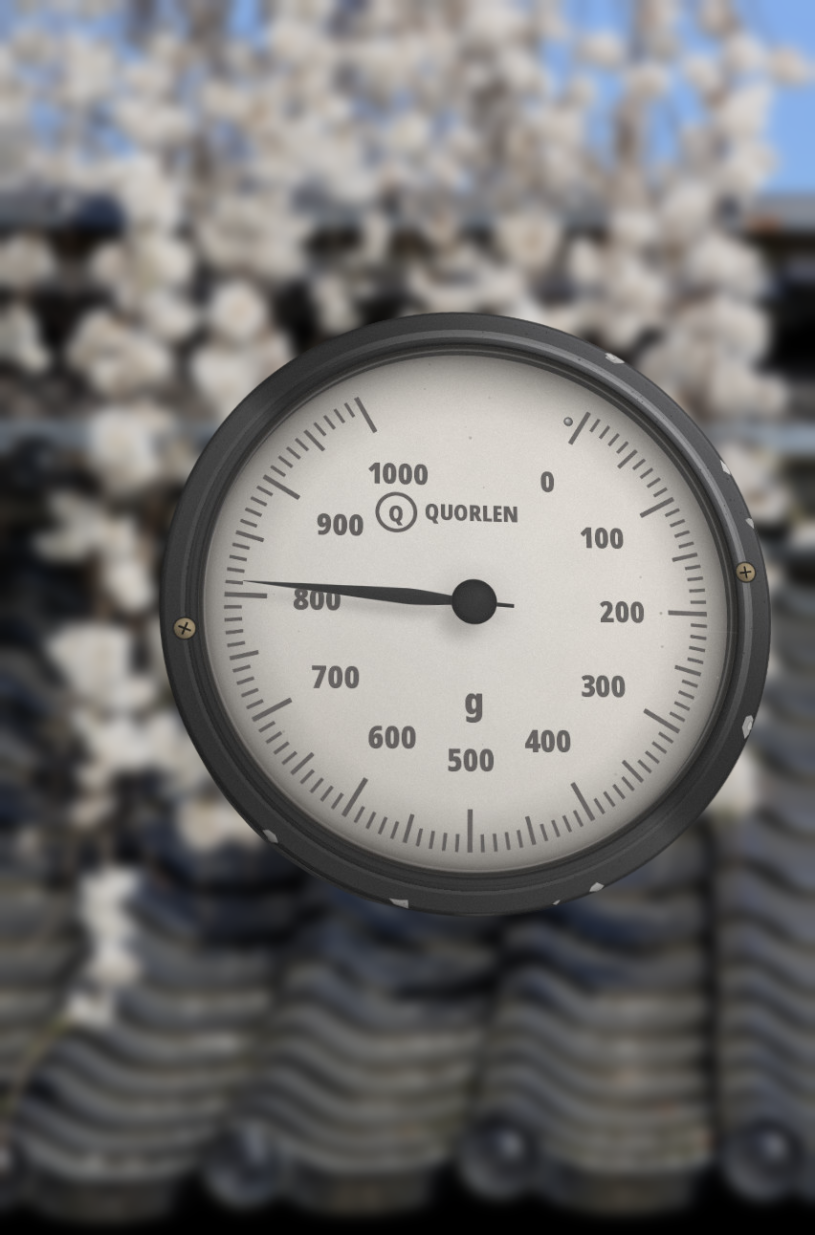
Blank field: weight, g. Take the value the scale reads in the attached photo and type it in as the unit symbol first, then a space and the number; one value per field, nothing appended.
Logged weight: g 810
